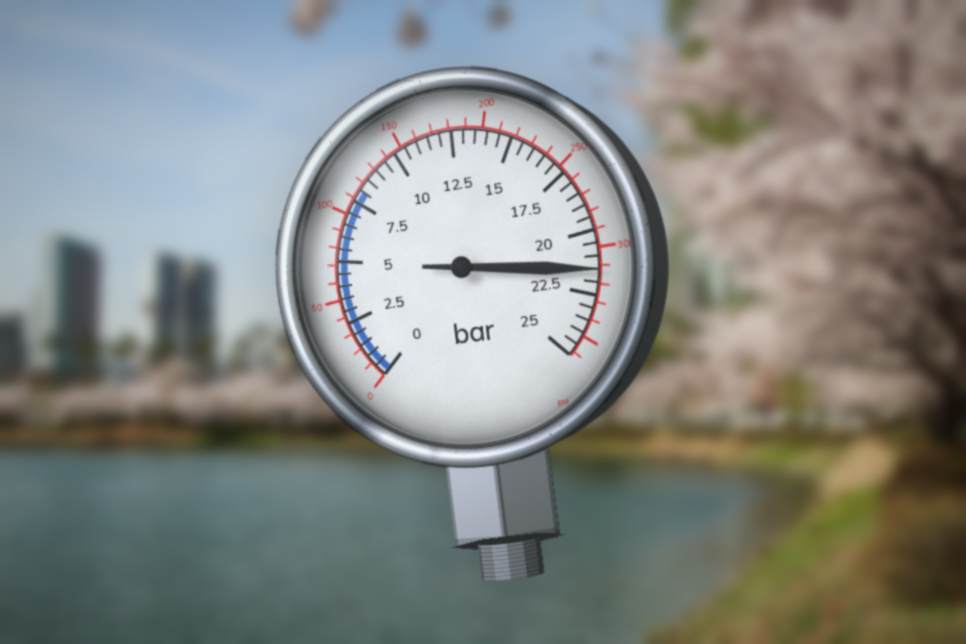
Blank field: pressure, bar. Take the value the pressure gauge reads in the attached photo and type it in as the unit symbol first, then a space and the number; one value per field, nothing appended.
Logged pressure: bar 21.5
